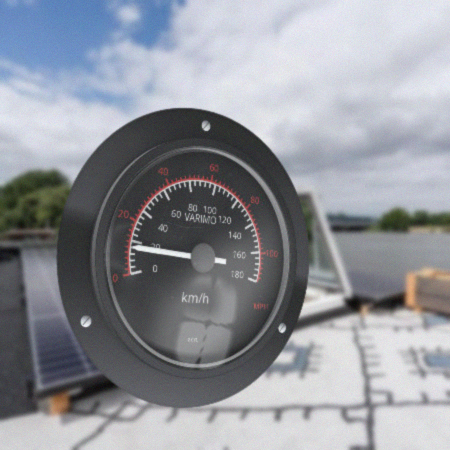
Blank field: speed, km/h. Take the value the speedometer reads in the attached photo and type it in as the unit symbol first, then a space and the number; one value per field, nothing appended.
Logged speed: km/h 16
